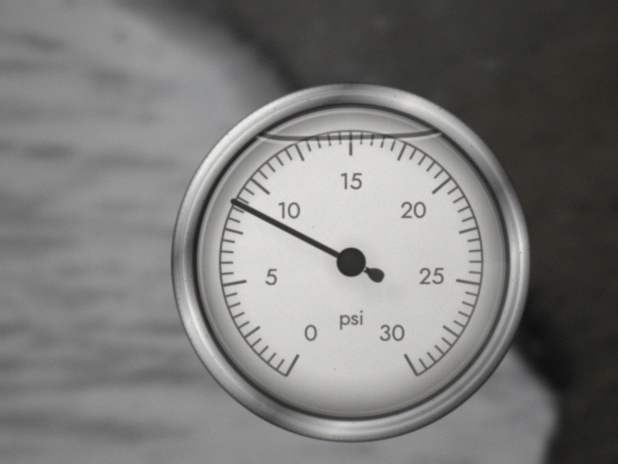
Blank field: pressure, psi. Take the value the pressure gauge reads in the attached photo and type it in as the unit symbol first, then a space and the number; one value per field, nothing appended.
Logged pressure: psi 8.75
